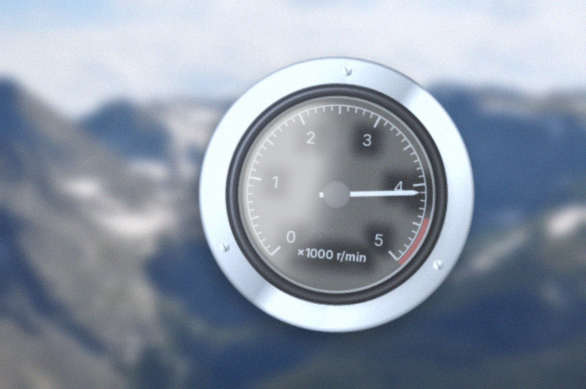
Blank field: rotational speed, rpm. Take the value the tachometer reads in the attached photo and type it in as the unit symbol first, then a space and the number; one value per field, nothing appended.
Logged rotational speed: rpm 4100
